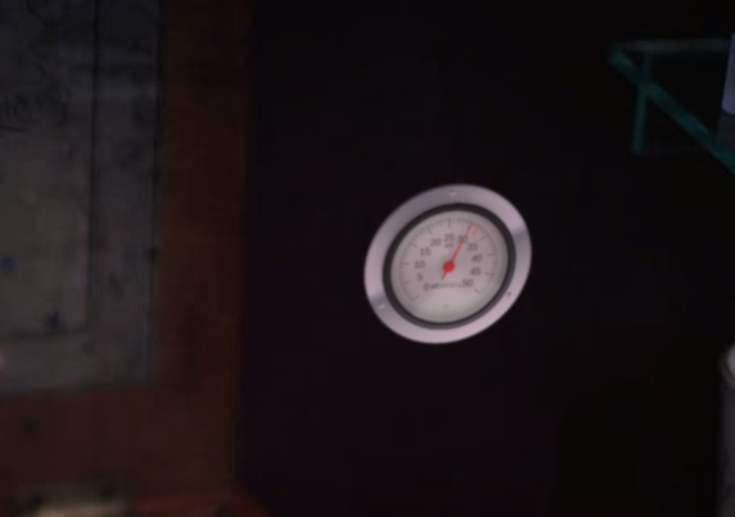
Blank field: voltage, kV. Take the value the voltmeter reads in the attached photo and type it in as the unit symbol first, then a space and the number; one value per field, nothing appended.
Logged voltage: kV 30
